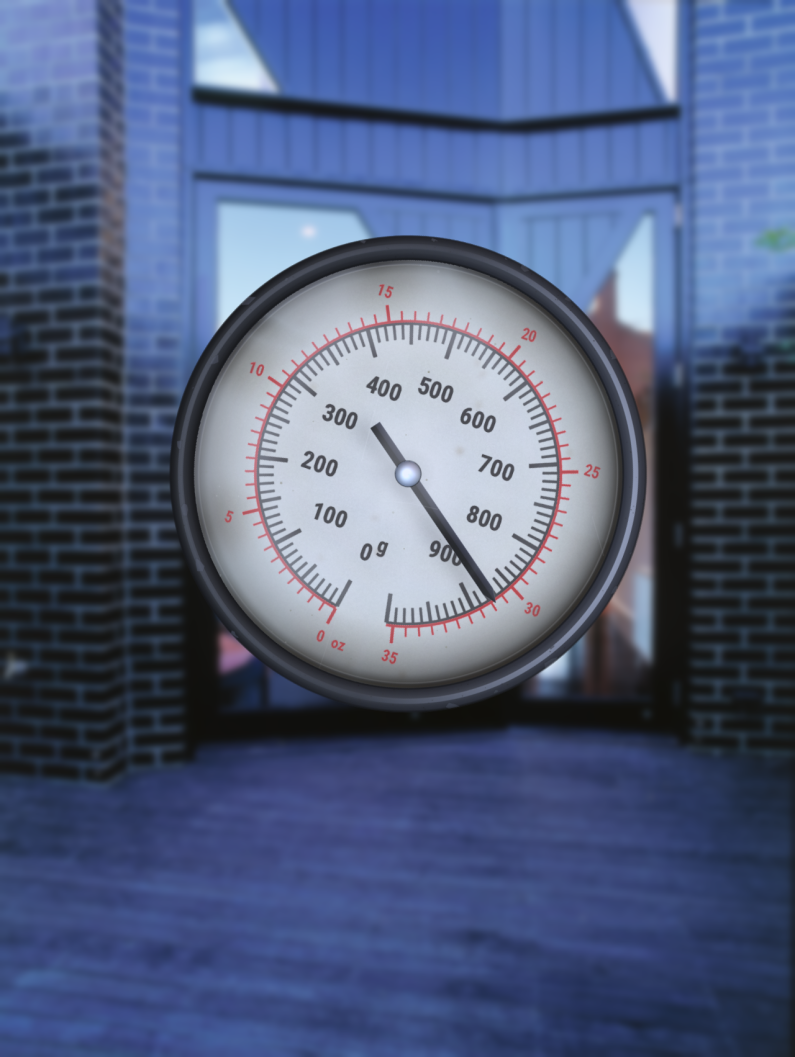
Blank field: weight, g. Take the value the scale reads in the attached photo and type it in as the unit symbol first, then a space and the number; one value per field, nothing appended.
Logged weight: g 875
